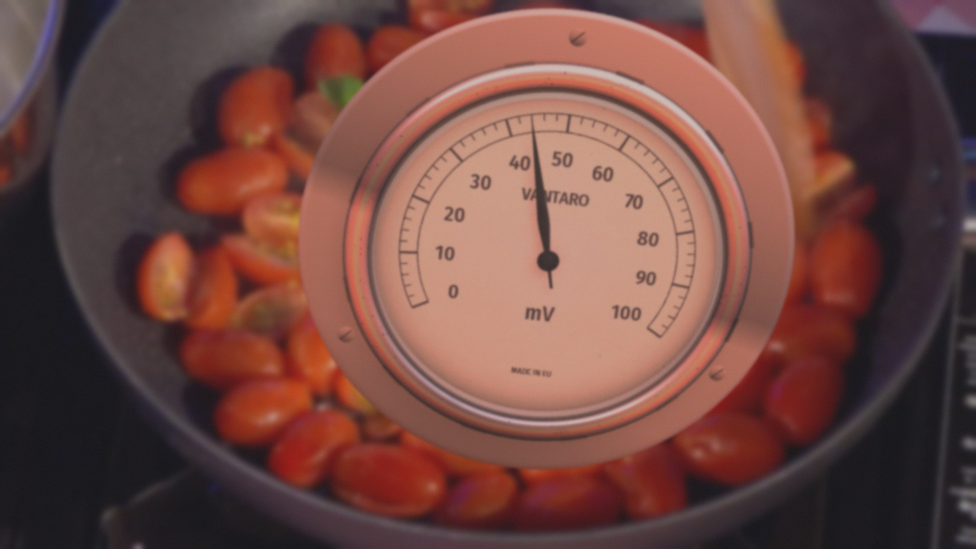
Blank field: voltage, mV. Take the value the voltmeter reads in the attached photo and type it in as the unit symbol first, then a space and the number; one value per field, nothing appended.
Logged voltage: mV 44
